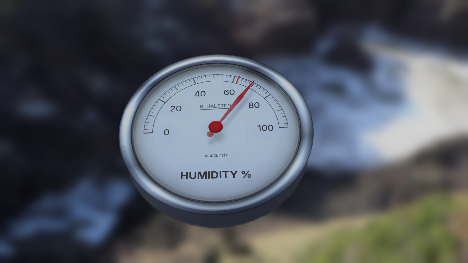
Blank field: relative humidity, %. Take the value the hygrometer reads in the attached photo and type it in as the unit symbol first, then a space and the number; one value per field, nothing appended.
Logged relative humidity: % 70
